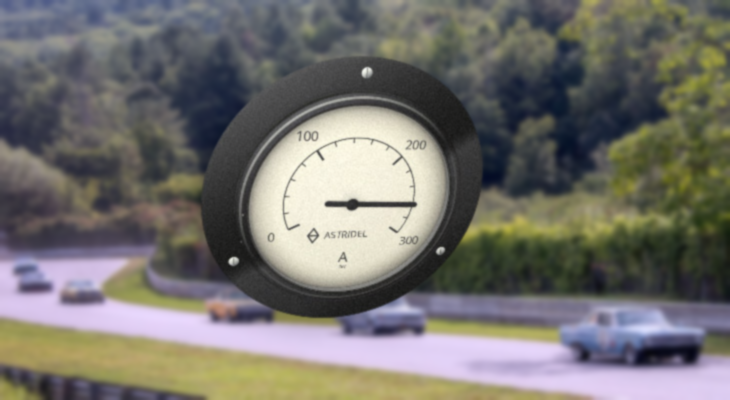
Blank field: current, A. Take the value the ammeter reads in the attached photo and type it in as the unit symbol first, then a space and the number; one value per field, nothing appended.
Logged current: A 260
